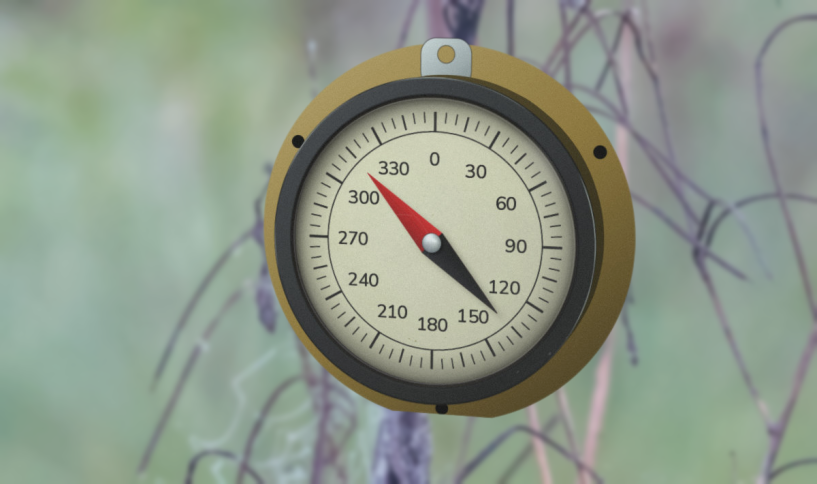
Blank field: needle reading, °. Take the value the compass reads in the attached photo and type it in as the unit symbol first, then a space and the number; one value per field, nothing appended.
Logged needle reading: ° 315
